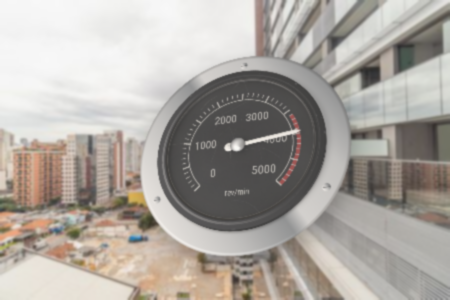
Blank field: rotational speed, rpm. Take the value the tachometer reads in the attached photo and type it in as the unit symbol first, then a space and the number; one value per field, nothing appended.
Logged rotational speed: rpm 4000
